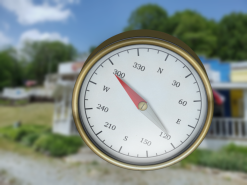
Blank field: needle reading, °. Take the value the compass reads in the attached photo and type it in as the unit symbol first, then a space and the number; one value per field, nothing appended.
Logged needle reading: ° 295
